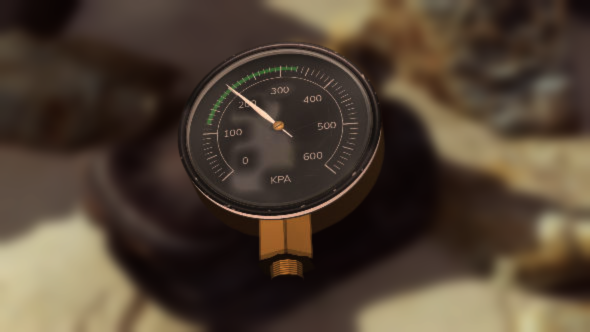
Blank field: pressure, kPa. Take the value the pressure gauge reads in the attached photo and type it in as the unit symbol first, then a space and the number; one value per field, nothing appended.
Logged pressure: kPa 200
